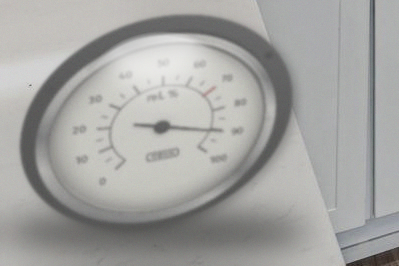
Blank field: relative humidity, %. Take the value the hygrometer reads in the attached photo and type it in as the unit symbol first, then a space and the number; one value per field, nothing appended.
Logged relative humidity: % 90
